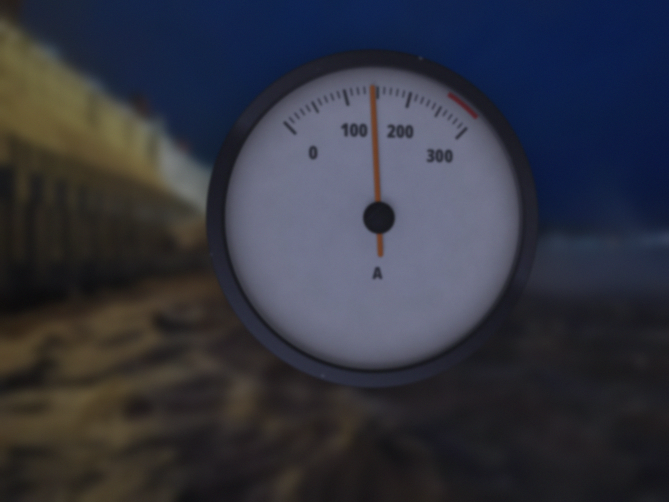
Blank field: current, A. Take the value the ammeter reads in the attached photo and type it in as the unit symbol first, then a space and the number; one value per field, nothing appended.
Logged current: A 140
